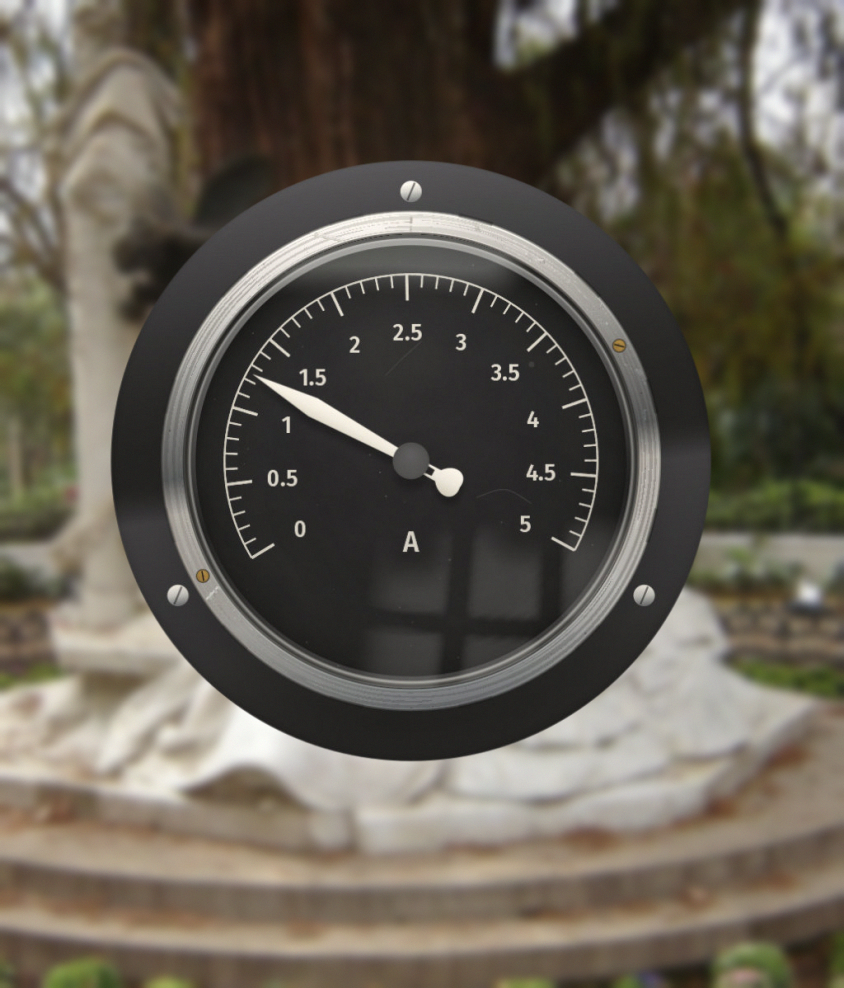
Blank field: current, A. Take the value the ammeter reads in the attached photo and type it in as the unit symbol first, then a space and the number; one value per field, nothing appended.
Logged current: A 1.25
